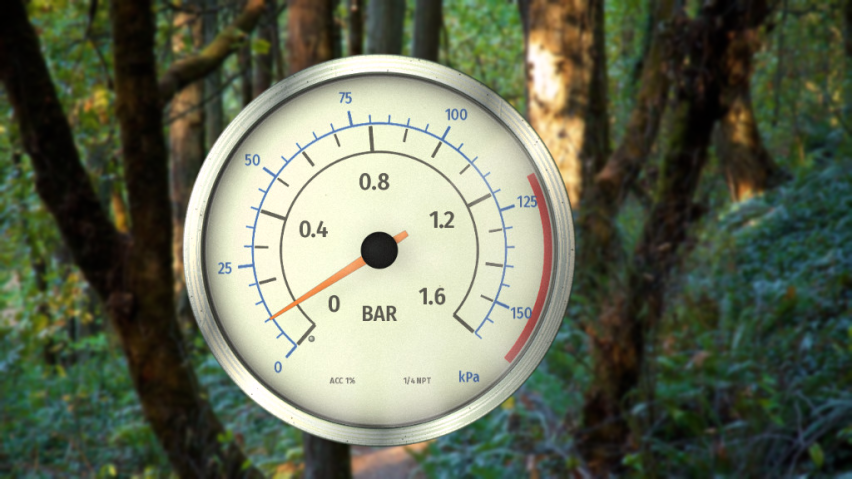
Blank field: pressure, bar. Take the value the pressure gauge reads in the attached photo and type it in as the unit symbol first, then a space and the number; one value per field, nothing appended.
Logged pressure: bar 0.1
